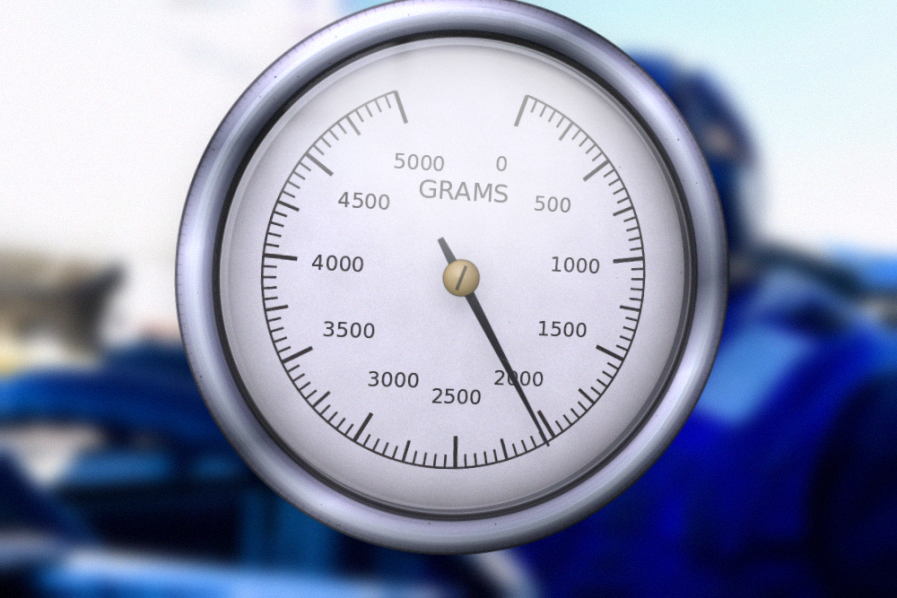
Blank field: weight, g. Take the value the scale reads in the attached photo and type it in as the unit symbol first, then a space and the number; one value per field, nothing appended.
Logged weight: g 2050
